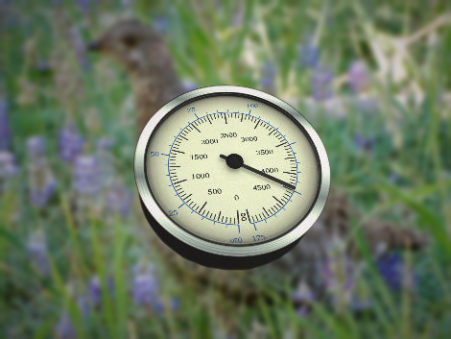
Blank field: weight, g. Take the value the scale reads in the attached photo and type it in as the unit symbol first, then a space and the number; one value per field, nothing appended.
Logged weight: g 4250
